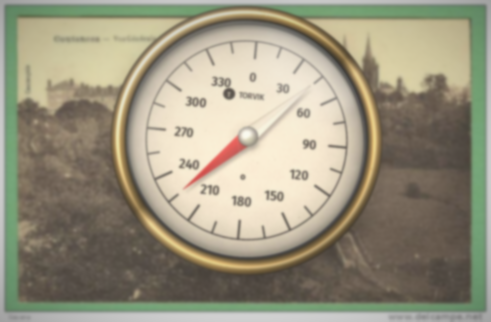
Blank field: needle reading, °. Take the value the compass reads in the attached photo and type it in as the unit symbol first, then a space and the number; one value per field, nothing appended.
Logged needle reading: ° 225
